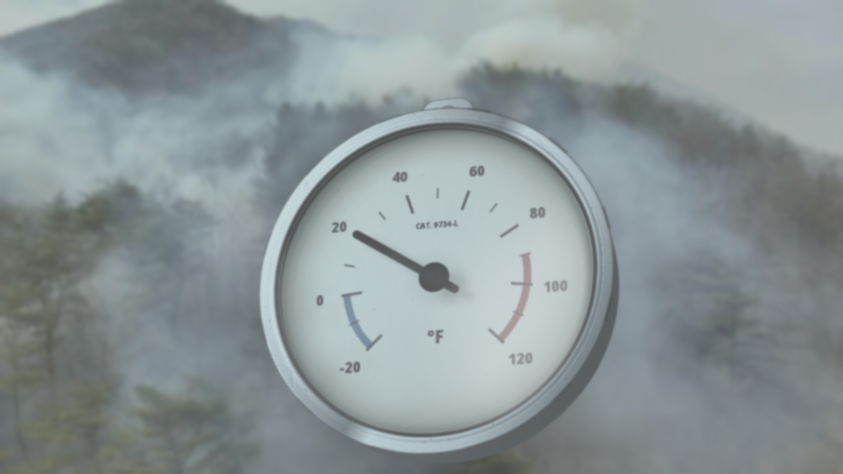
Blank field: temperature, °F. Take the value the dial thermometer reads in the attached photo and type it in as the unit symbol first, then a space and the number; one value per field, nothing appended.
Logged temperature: °F 20
